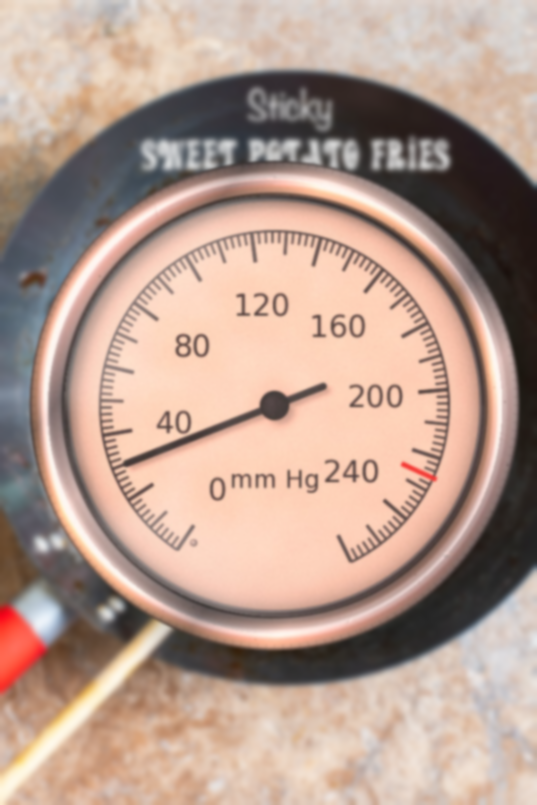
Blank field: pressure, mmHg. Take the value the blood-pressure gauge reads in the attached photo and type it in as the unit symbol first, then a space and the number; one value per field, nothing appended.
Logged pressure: mmHg 30
